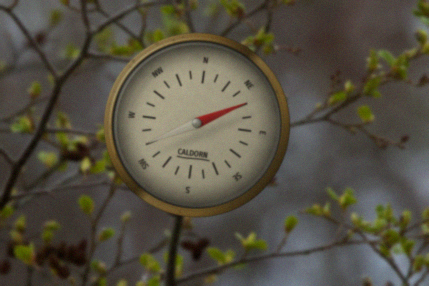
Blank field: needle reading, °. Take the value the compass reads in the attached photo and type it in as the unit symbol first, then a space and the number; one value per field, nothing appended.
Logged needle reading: ° 60
